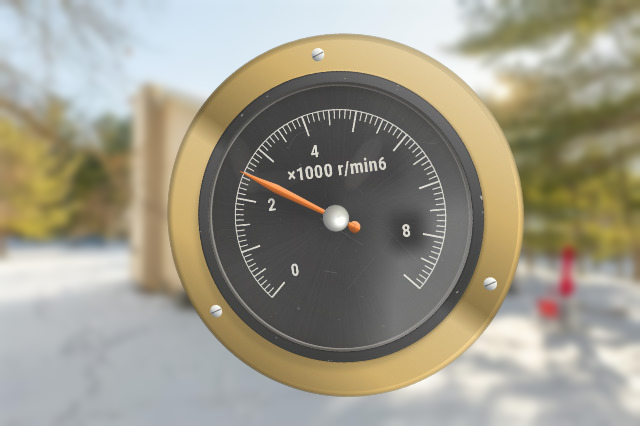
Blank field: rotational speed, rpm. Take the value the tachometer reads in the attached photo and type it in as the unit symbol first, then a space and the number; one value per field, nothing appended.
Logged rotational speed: rpm 2500
